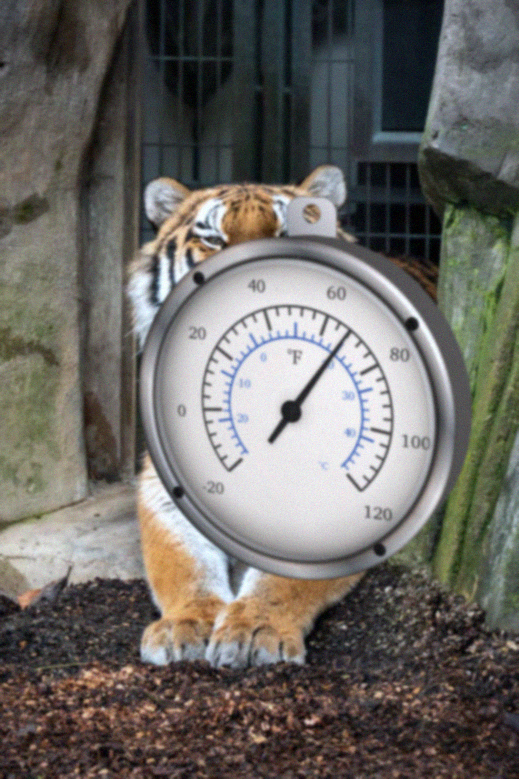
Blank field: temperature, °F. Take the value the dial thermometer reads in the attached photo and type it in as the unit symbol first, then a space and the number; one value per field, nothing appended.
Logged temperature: °F 68
